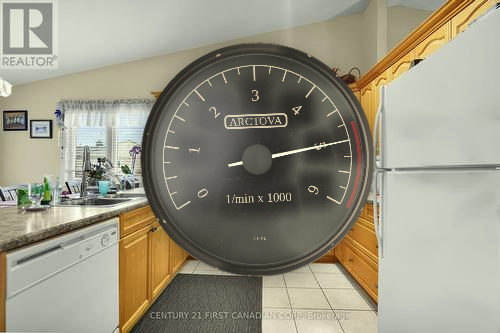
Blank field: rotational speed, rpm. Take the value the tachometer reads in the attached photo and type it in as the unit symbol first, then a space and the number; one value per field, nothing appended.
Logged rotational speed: rpm 5000
